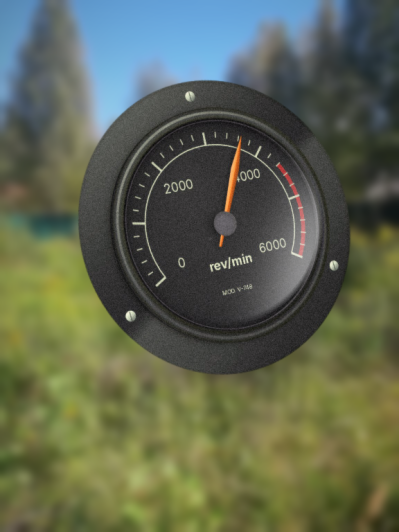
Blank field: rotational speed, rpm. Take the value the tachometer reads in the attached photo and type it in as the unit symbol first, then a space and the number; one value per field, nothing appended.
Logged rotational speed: rpm 3600
